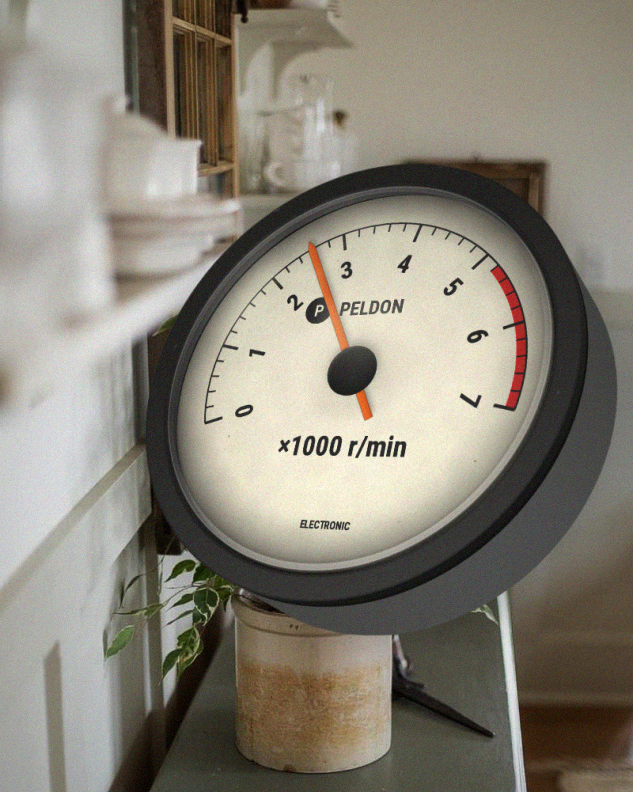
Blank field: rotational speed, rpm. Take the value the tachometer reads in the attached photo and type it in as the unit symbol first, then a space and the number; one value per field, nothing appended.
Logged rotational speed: rpm 2600
